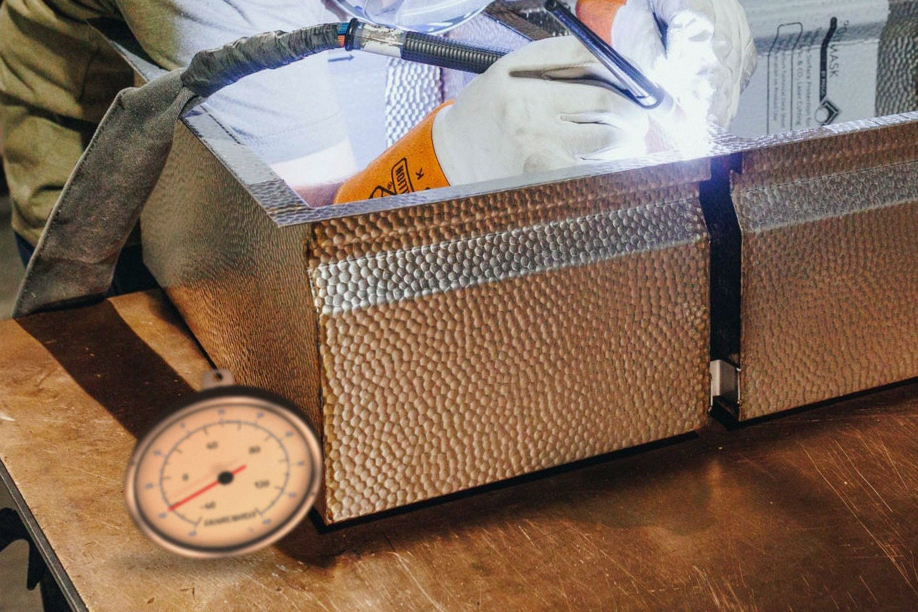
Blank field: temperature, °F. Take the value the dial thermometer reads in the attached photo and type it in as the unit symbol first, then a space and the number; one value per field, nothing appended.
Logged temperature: °F -20
